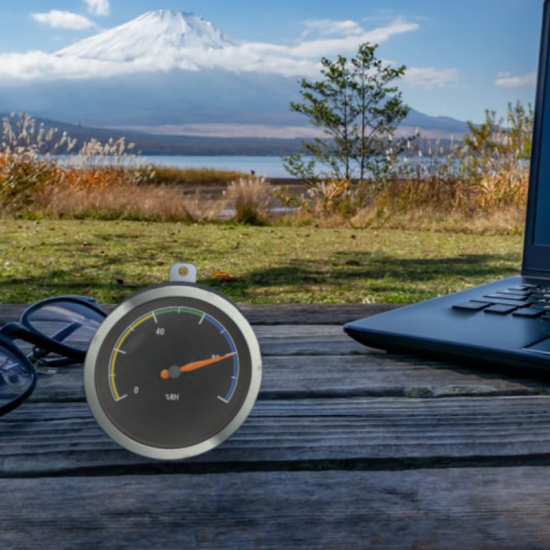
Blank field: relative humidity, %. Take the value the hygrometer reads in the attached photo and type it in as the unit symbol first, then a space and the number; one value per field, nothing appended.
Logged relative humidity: % 80
